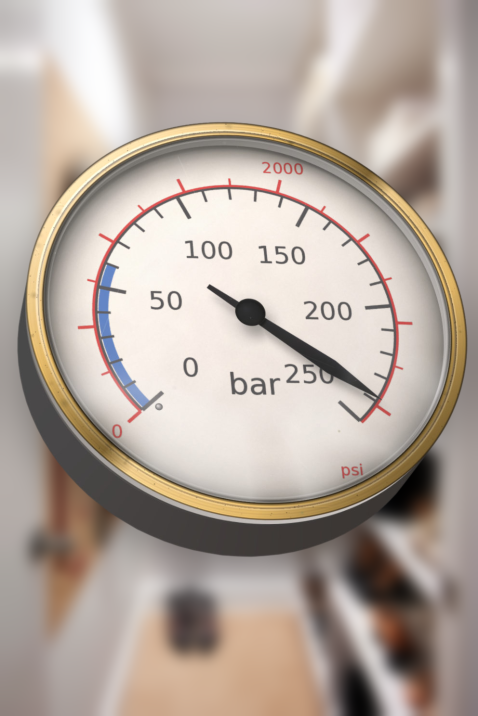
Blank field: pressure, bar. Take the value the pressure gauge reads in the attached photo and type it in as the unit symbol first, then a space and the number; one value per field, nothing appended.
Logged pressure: bar 240
